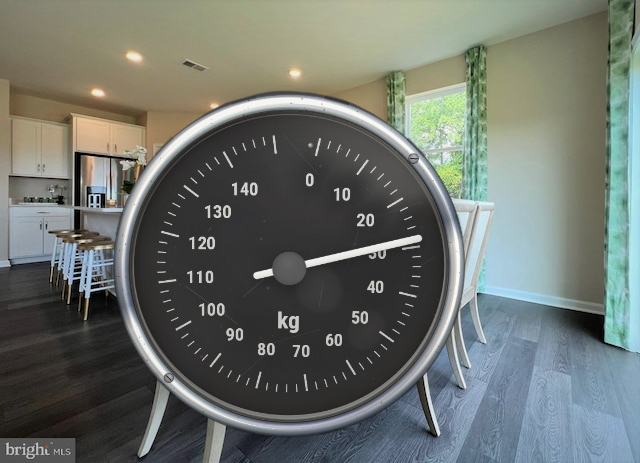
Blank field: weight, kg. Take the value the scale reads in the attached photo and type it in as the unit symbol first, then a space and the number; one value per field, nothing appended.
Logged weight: kg 28
